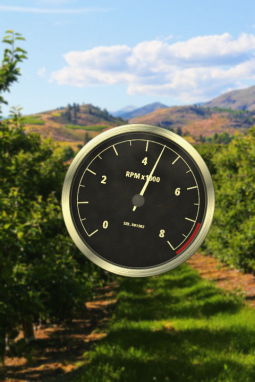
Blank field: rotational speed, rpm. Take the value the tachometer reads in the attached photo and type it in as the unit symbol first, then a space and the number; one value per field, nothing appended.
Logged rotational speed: rpm 4500
